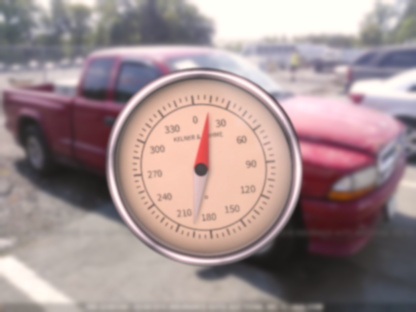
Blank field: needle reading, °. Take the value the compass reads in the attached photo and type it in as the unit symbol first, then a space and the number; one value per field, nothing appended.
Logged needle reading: ° 15
